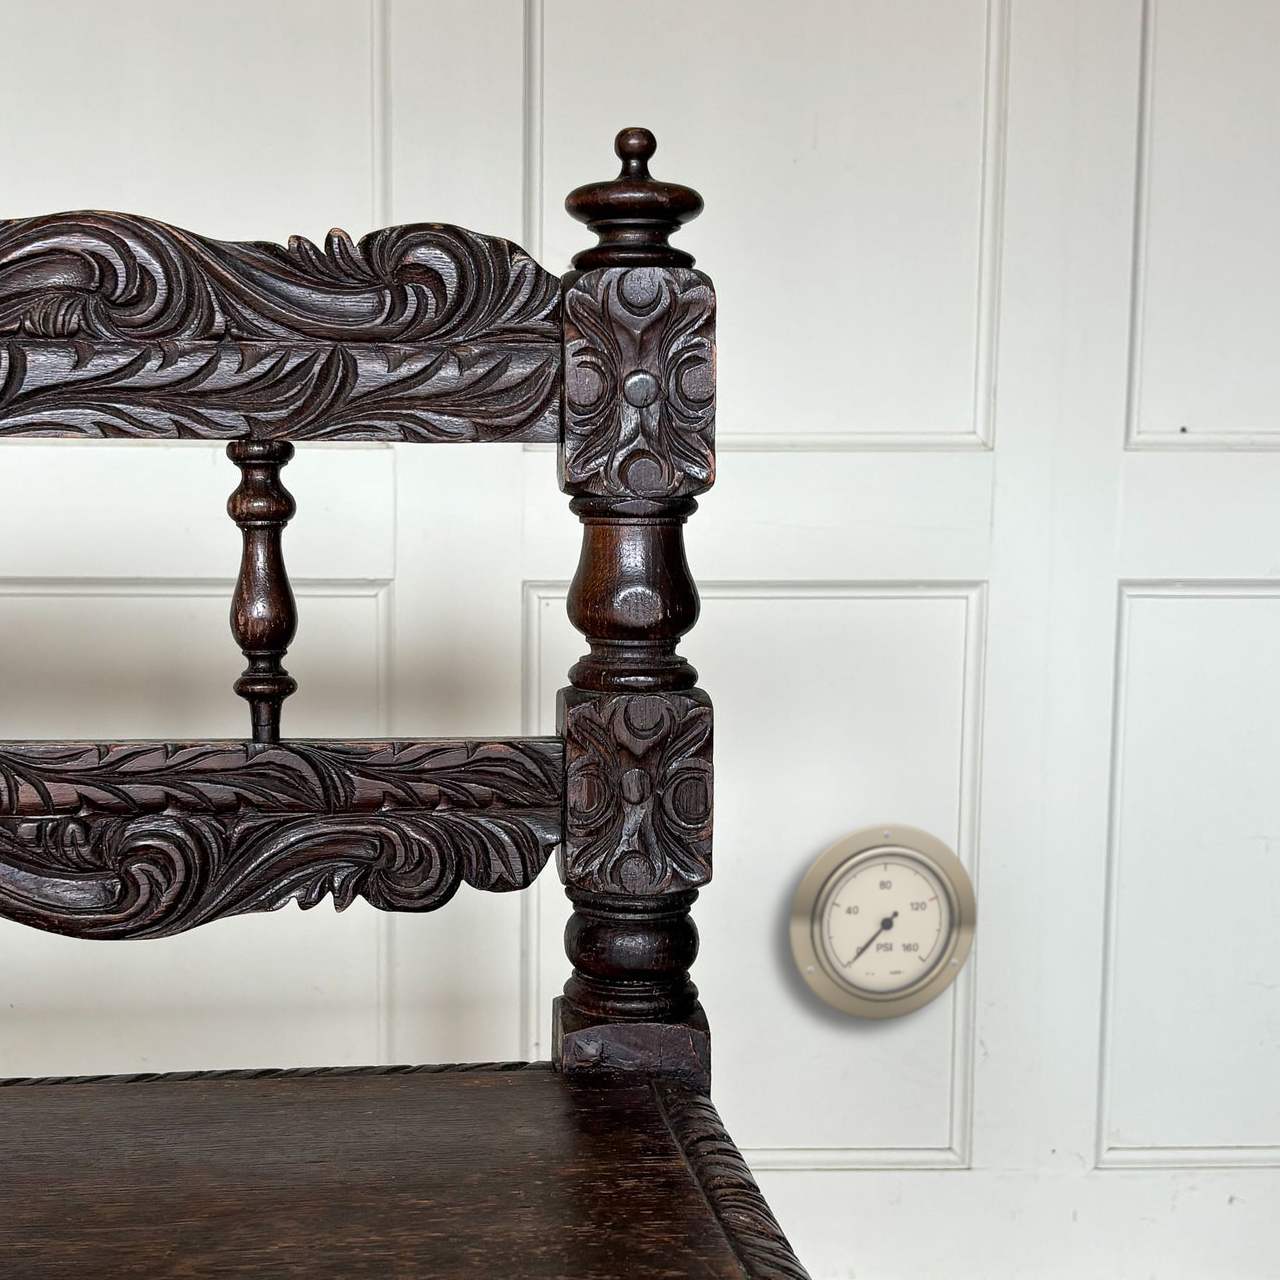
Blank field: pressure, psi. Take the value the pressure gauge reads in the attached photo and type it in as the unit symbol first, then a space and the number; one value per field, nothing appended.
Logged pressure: psi 0
